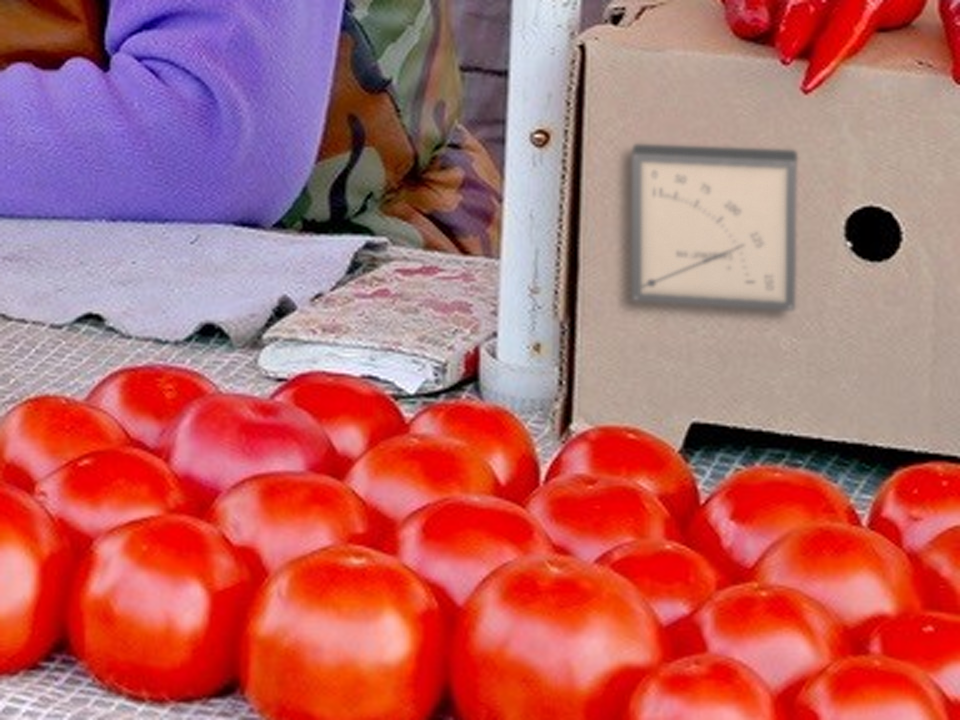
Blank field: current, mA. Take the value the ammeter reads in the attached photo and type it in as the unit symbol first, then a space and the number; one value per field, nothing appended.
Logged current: mA 125
